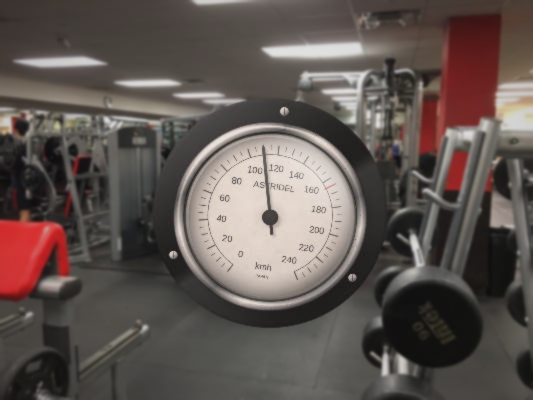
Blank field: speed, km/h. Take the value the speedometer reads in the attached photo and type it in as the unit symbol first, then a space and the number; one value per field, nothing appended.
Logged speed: km/h 110
